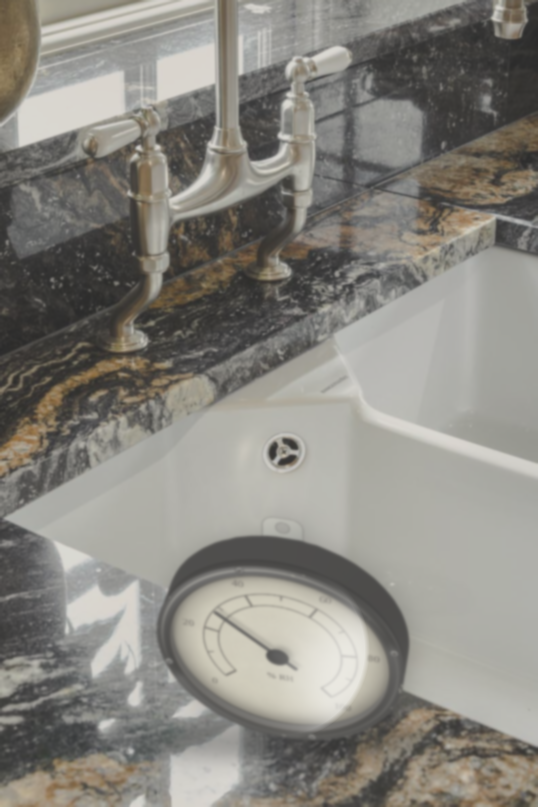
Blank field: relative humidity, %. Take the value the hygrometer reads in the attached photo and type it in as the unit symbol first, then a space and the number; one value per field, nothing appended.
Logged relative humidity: % 30
